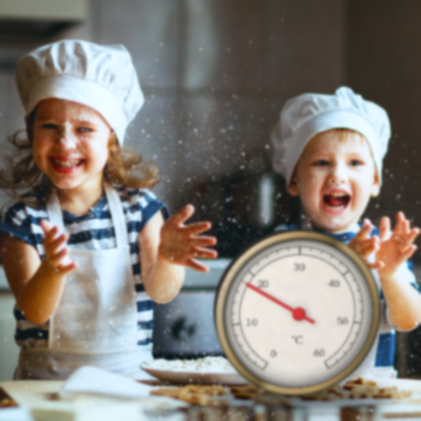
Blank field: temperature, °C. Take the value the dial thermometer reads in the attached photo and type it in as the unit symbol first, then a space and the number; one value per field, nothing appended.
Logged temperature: °C 18
